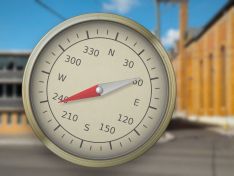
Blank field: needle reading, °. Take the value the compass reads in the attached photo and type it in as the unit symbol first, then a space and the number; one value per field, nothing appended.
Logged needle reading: ° 235
